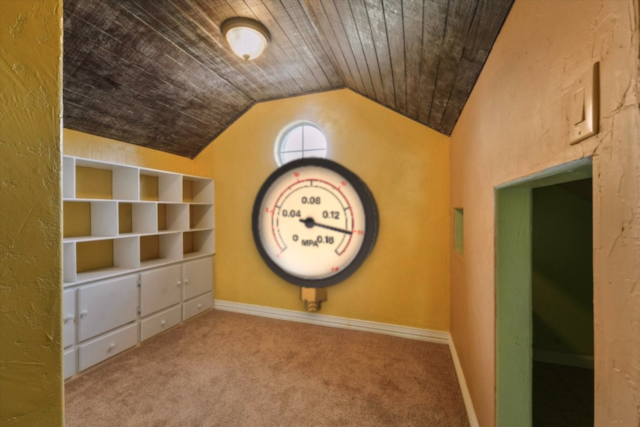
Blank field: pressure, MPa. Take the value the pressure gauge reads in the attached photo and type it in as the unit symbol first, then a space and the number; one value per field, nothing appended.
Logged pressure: MPa 0.14
